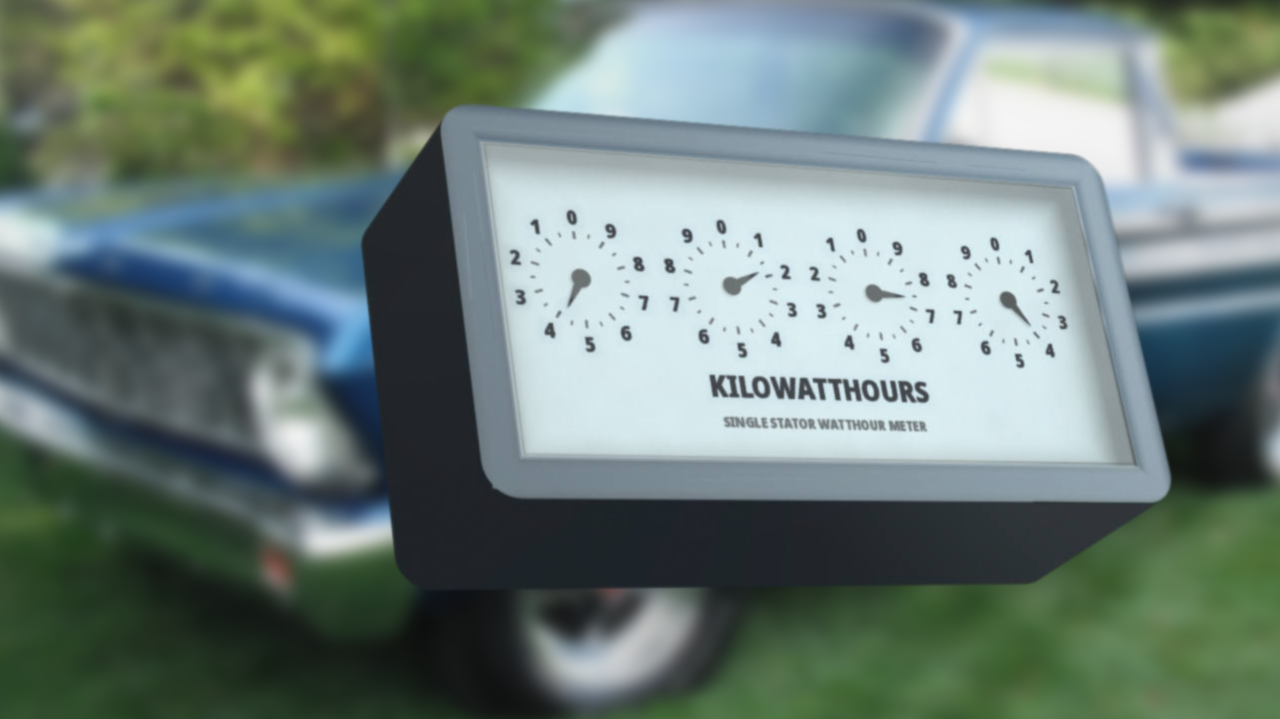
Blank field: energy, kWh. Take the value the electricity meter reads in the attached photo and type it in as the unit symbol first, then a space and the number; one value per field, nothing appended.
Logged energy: kWh 4174
